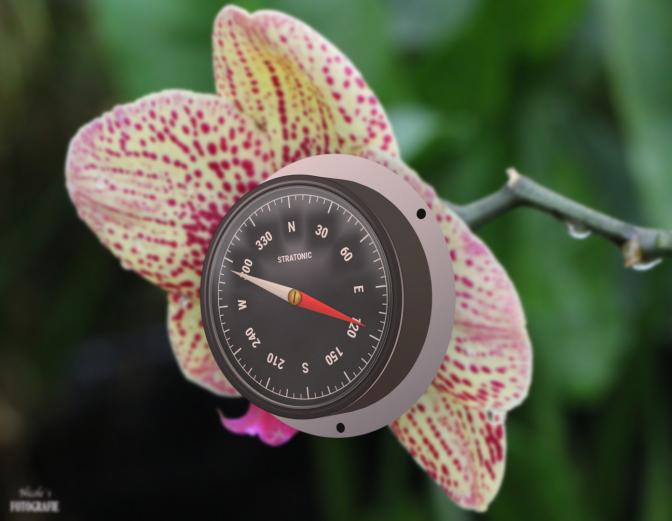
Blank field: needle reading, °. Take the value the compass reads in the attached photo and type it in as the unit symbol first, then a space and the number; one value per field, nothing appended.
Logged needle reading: ° 115
